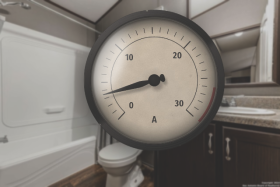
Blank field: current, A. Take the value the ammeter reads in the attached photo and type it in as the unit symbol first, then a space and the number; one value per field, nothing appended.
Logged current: A 3.5
